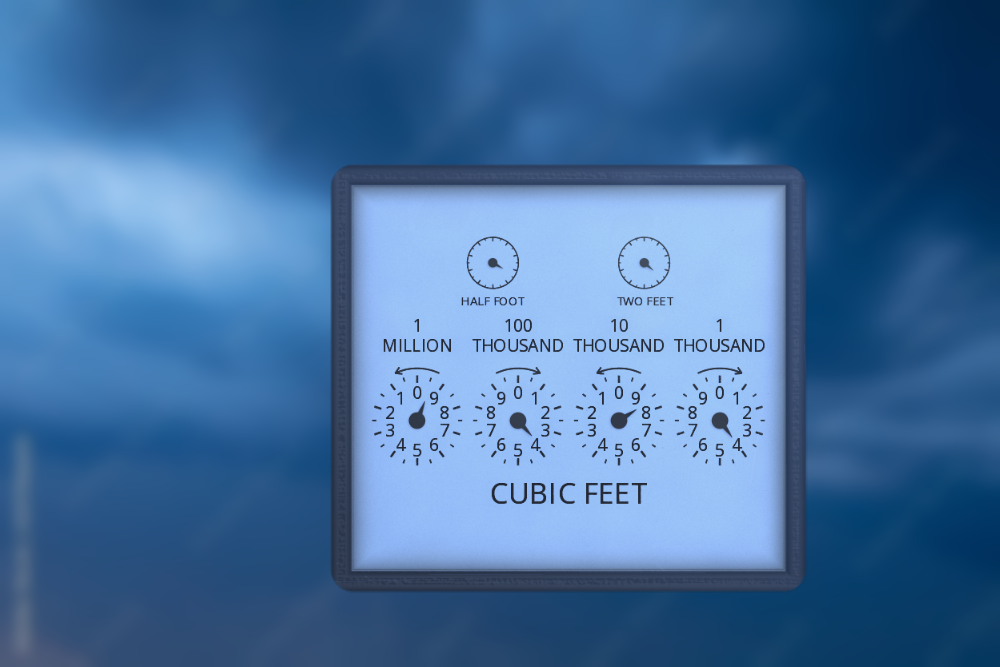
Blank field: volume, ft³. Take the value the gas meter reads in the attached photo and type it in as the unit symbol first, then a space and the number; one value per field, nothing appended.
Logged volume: ft³ 938400
